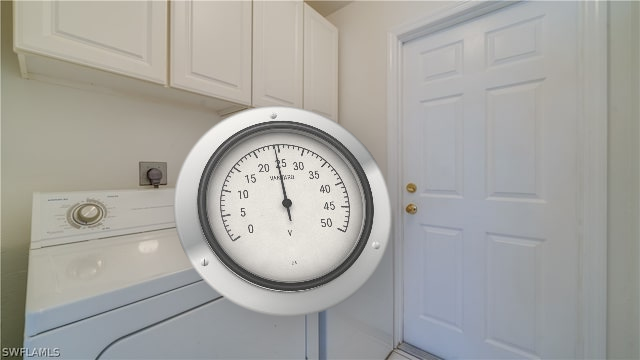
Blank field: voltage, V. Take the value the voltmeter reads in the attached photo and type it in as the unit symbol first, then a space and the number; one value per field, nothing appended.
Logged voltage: V 24
